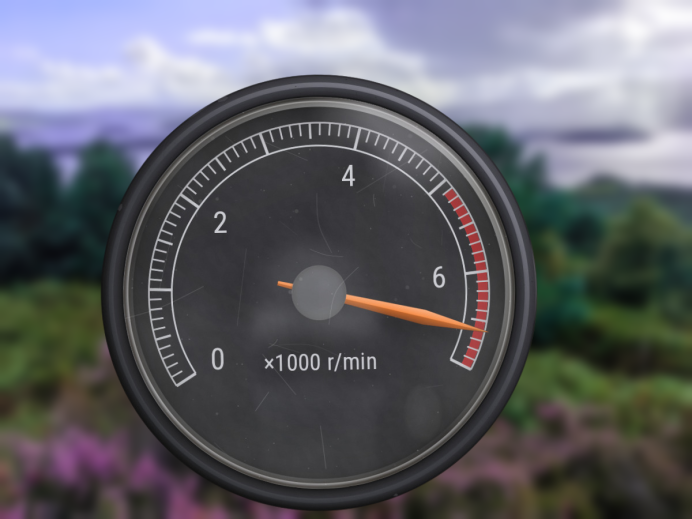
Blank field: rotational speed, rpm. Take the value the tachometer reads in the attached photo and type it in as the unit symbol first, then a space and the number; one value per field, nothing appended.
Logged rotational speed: rpm 6600
